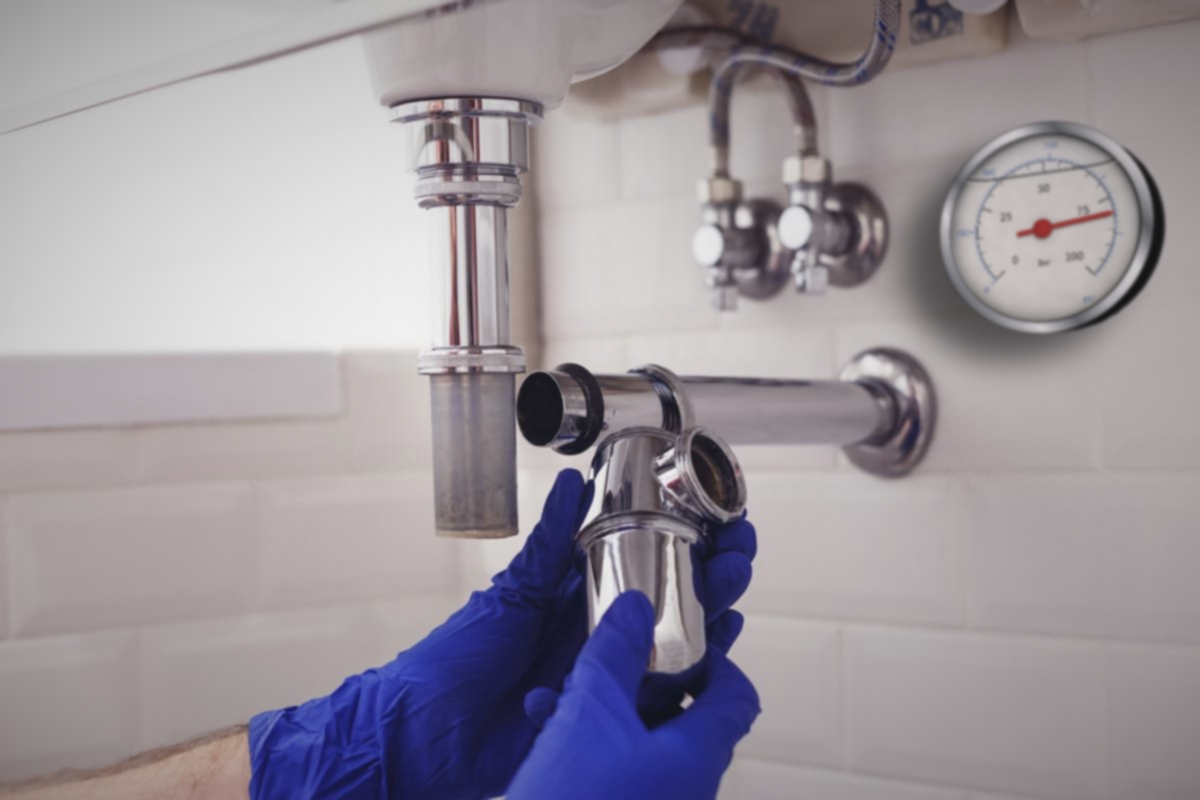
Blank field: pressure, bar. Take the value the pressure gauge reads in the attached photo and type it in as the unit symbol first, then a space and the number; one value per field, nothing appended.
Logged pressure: bar 80
